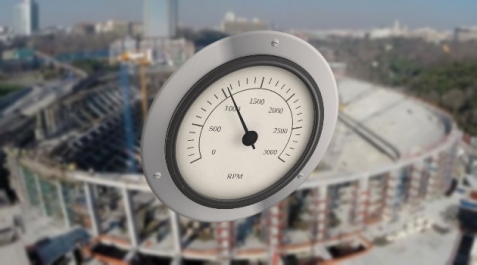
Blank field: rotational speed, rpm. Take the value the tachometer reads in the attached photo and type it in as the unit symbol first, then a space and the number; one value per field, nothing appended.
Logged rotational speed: rpm 1050
